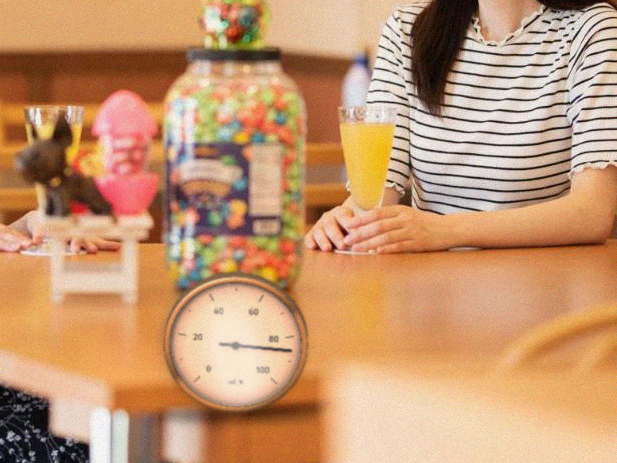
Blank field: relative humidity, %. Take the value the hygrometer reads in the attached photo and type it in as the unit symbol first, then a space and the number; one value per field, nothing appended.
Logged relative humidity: % 85
